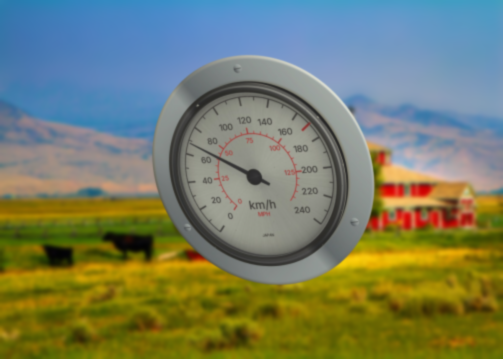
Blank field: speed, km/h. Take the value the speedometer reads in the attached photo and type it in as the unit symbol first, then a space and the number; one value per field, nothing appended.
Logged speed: km/h 70
